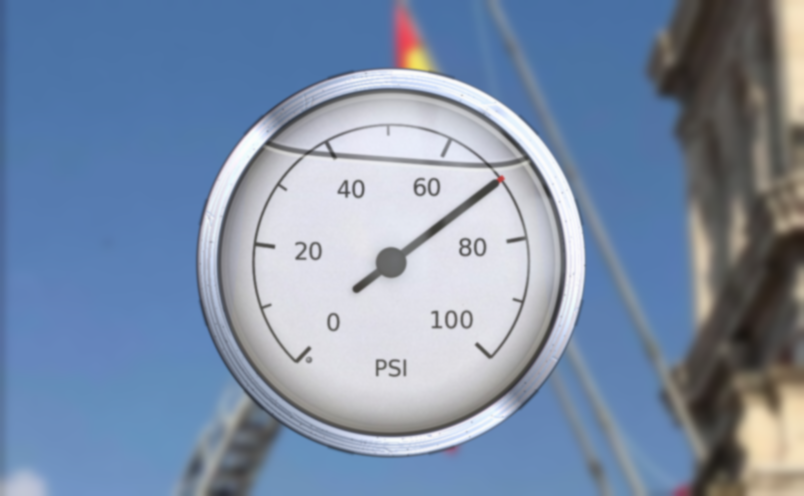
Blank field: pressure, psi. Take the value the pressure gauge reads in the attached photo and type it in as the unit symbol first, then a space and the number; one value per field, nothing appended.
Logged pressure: psi 70
